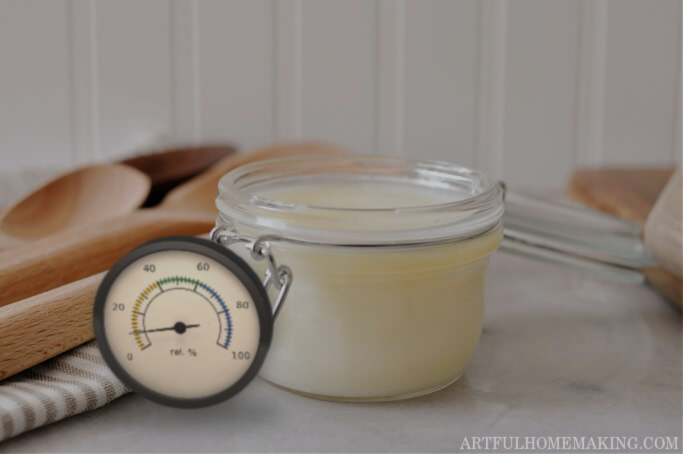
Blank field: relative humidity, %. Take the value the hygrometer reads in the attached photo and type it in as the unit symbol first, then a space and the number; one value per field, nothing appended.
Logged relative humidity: % 10
